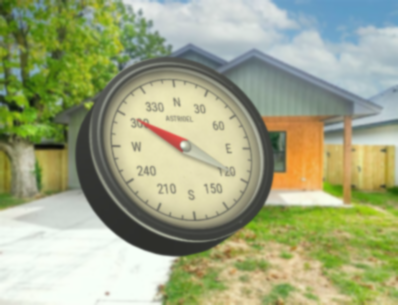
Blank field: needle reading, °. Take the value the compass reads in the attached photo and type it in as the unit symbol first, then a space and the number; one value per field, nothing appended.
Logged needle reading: ° 300
